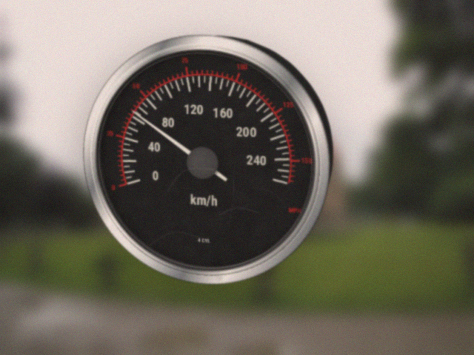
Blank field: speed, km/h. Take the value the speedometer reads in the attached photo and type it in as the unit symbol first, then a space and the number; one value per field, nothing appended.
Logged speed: km/h 65
